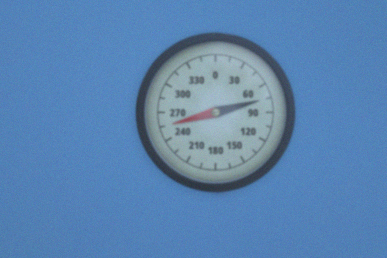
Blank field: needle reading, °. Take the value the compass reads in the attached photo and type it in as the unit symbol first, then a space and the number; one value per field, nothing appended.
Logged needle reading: ° 255
